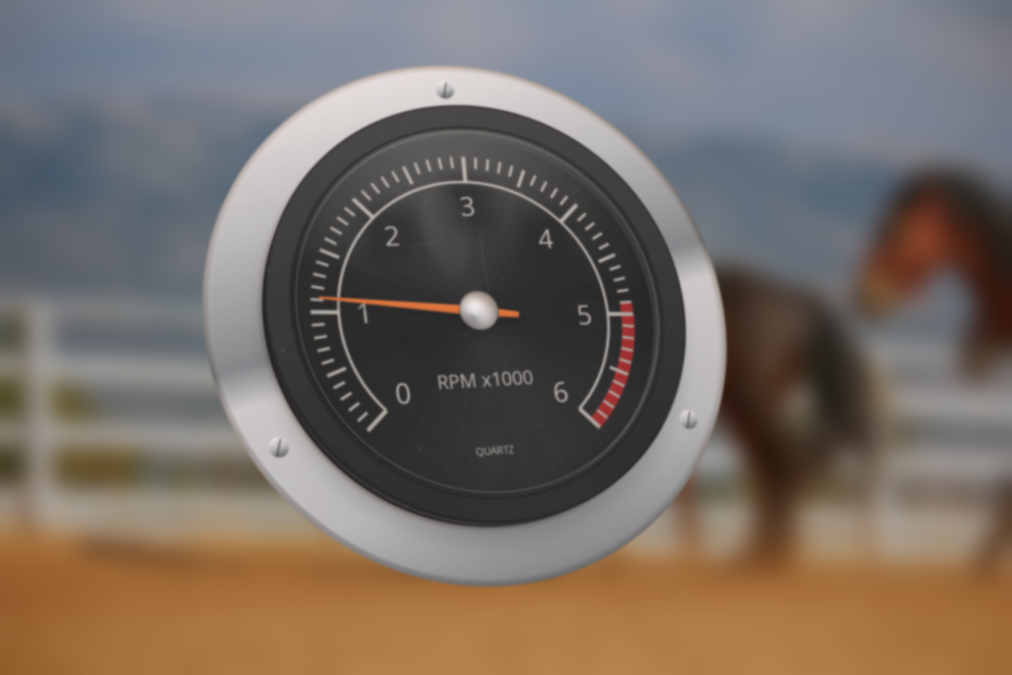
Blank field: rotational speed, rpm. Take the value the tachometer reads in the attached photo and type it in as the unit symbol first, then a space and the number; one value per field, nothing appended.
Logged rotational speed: rpm 1100
